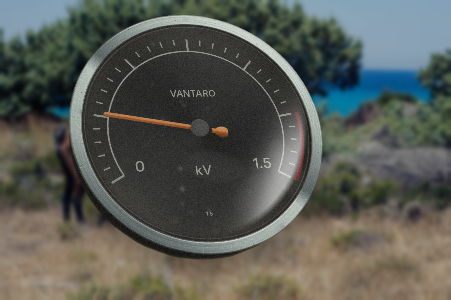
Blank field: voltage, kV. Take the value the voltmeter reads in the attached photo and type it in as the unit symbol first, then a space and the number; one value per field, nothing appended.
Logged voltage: kV 0.25
